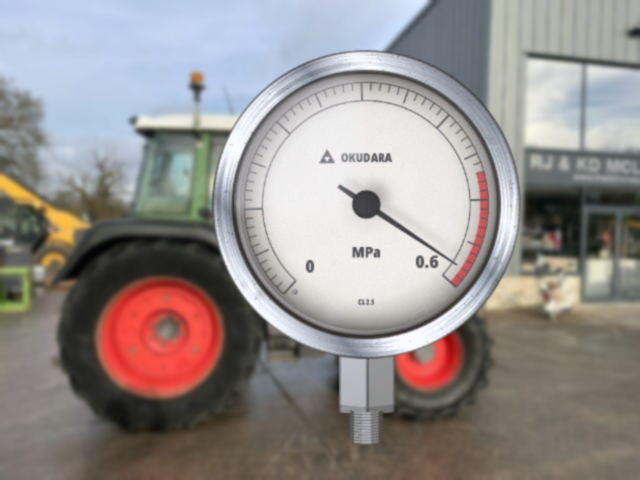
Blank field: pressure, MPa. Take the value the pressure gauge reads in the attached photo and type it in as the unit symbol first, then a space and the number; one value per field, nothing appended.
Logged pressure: MPa 0.58
